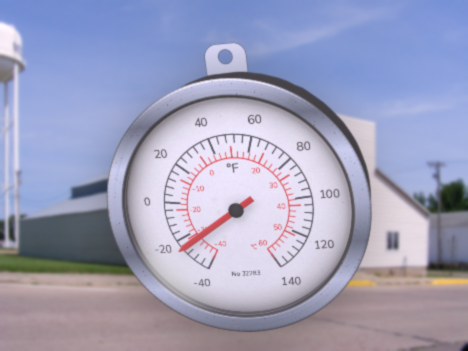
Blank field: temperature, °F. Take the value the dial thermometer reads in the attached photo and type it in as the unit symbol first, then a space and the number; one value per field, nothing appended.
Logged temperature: °F -24
